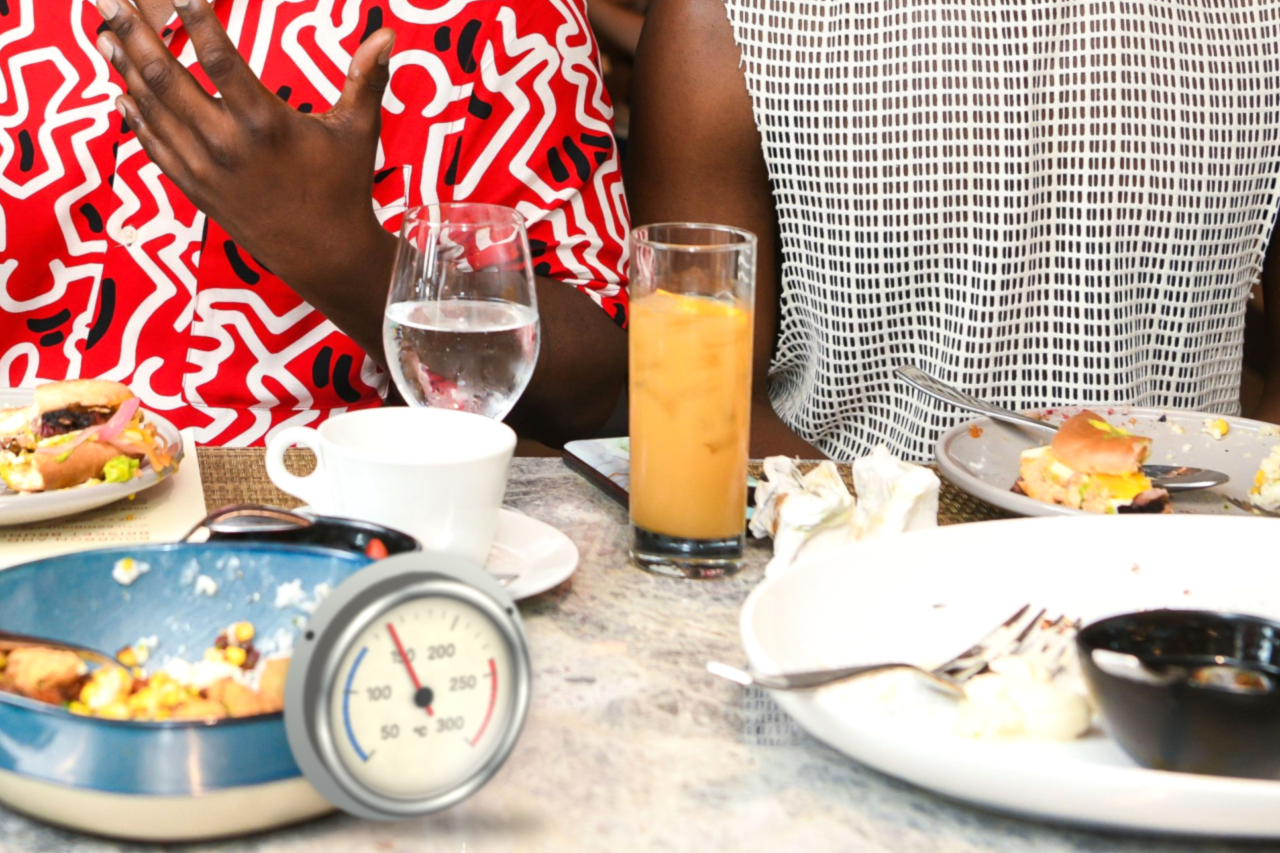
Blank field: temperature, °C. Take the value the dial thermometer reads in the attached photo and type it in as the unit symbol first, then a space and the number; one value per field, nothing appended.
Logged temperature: °C 150
